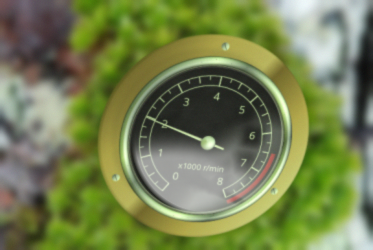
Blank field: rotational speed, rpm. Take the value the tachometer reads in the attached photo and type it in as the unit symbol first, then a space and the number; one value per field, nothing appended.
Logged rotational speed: rpm 2000
